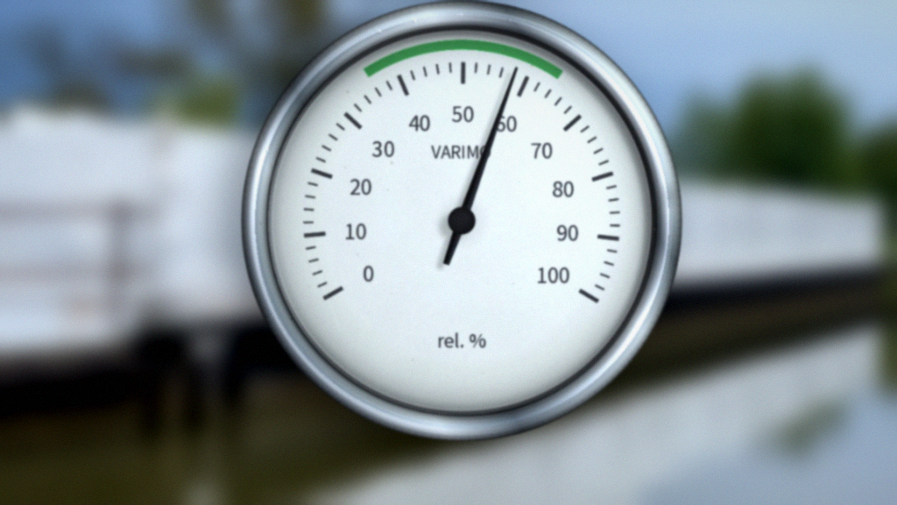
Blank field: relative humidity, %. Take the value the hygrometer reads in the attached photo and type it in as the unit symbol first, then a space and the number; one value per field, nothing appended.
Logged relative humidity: % 58
